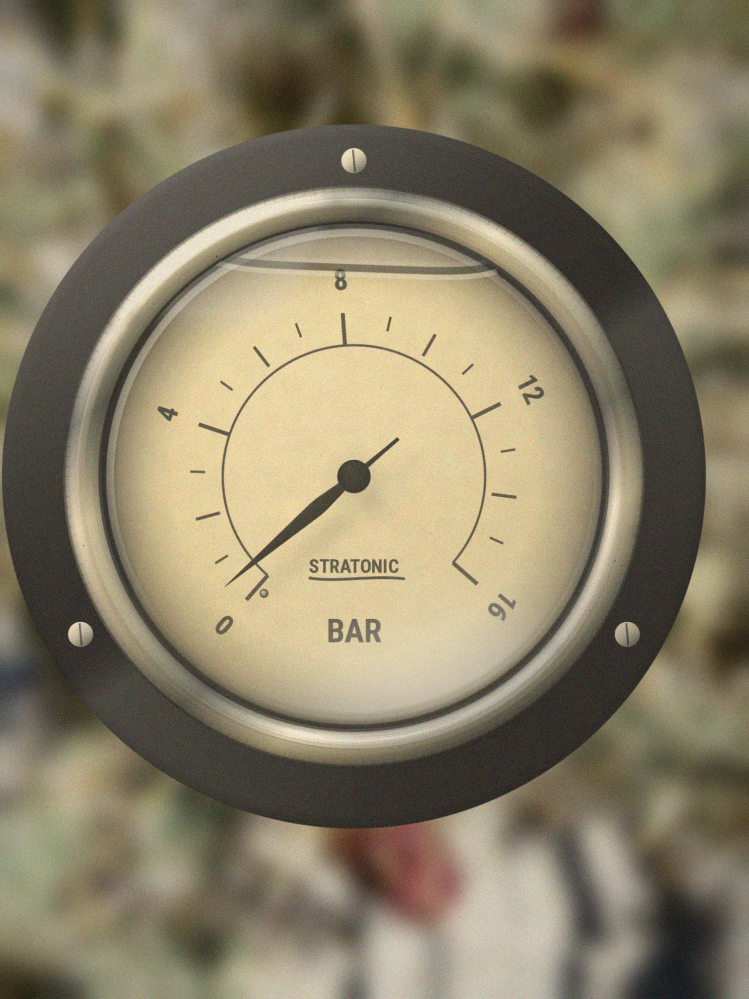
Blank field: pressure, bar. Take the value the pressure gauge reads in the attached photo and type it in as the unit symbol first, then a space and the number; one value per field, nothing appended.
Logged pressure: bar 0.5
